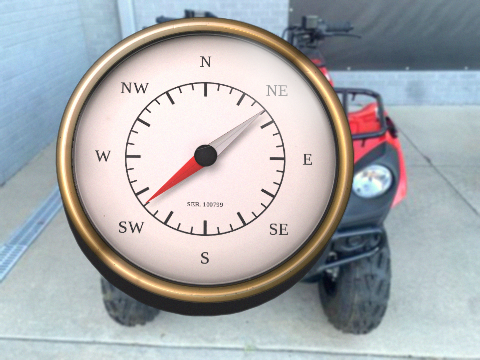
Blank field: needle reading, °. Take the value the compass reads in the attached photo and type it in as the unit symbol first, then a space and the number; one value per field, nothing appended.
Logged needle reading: ° 230
